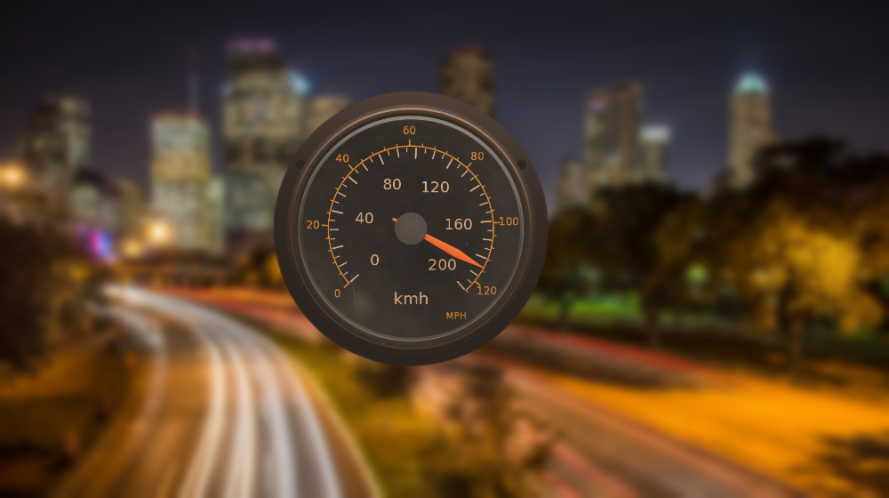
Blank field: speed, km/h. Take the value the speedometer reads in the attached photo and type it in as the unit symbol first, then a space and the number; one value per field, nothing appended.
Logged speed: km/h 185
